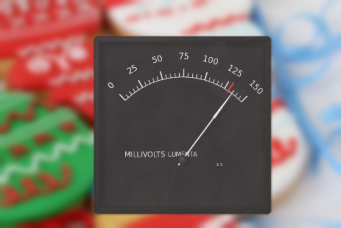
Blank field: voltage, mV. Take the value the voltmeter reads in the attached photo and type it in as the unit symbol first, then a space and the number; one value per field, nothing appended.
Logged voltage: mV 135
